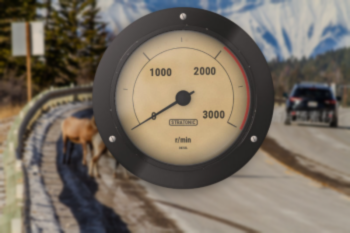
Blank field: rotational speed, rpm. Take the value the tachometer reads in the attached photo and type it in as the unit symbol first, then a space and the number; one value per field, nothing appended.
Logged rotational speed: rpm 0
